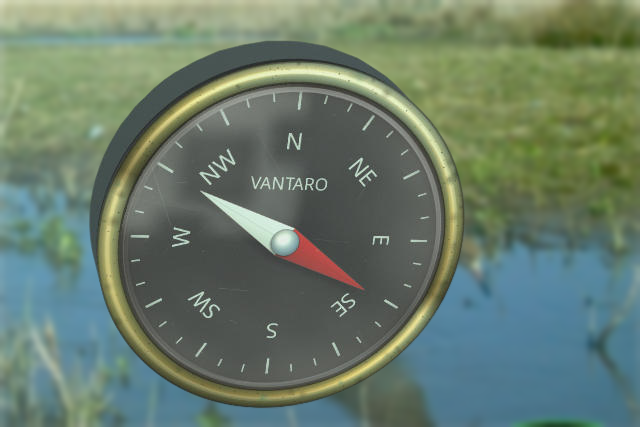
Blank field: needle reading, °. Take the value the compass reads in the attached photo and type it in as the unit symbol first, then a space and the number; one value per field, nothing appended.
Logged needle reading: ° 120
